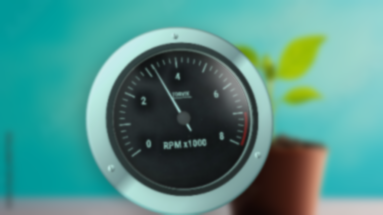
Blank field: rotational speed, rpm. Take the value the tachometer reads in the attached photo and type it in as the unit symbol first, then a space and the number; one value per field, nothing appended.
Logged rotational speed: rpm 3200
